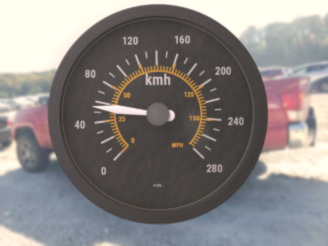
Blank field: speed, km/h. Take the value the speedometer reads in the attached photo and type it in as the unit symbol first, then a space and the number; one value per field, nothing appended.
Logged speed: km/h 55
